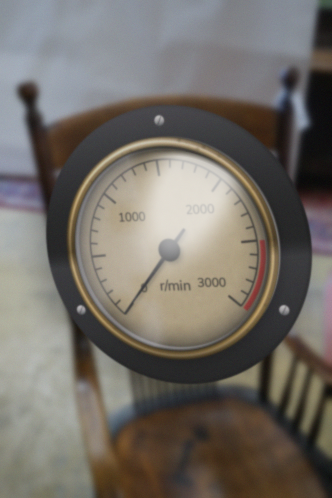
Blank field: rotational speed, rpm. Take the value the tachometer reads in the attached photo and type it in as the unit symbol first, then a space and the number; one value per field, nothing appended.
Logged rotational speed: rpm 0
